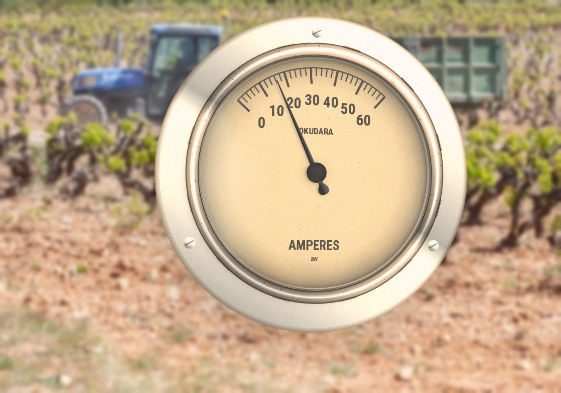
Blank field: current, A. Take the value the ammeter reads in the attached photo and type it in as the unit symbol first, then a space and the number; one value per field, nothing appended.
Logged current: A 16
